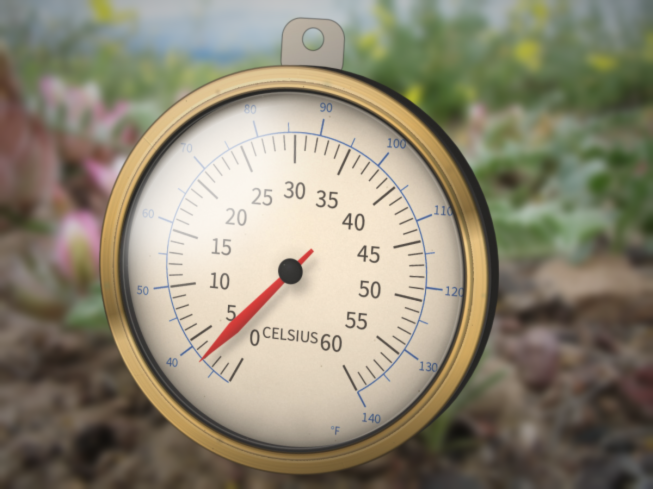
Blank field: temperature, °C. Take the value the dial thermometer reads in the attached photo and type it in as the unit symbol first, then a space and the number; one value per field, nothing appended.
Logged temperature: °C 3
